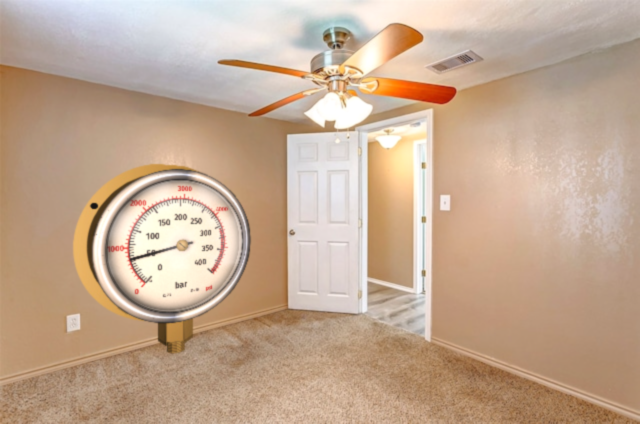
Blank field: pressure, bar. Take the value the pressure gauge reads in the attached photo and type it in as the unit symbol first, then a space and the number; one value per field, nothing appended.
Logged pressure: bar 50
